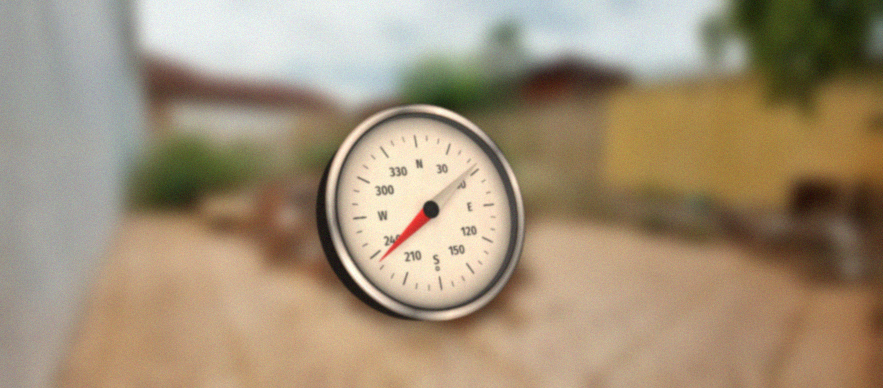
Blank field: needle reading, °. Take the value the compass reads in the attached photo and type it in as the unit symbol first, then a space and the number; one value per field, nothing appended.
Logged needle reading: ° 235
